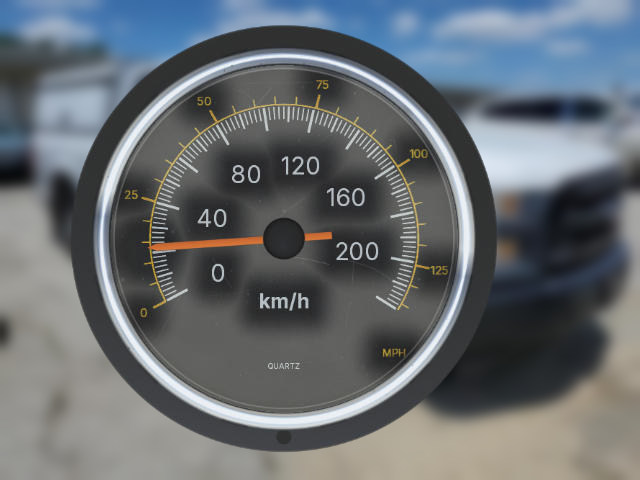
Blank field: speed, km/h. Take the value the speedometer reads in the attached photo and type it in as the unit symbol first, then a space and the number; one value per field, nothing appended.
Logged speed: km/h 22
